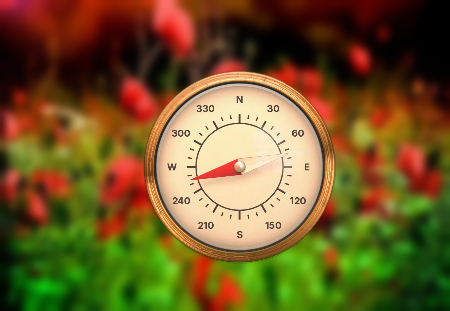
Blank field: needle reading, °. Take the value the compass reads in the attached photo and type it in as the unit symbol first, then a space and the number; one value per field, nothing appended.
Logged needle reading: ° 255
